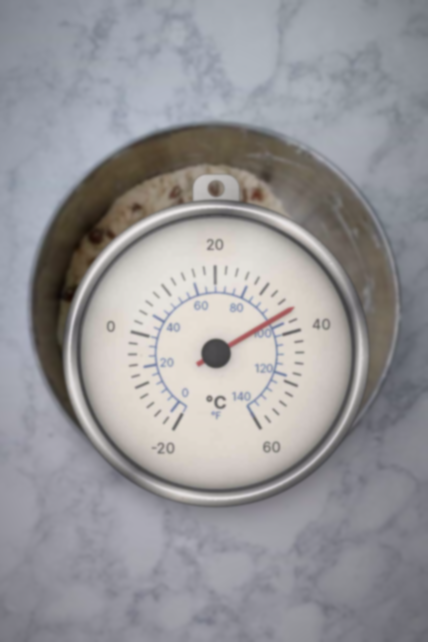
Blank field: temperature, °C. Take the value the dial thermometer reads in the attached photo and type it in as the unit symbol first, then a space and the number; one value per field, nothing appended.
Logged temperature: °C 36
